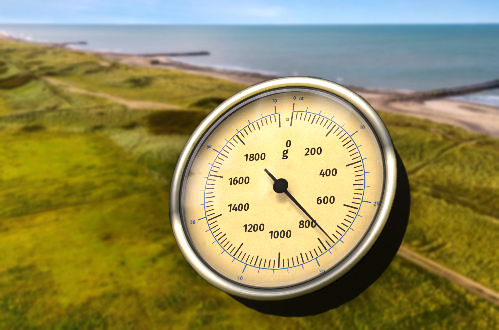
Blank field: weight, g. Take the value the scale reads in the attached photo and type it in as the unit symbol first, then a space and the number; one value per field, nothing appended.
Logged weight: g 760
